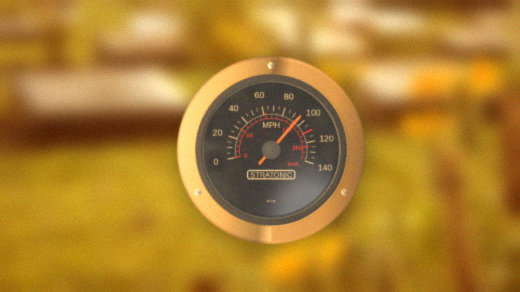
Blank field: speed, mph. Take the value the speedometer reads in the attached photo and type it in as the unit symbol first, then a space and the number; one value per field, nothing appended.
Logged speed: mph 95
